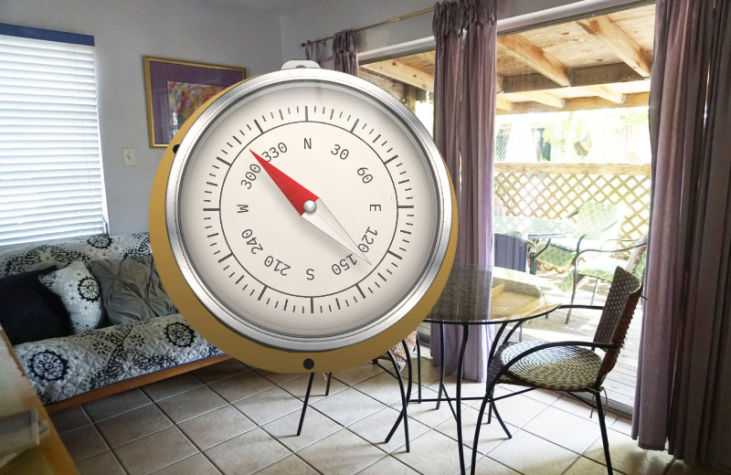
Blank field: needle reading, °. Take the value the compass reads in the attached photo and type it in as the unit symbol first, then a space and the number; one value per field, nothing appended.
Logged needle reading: ° 315
